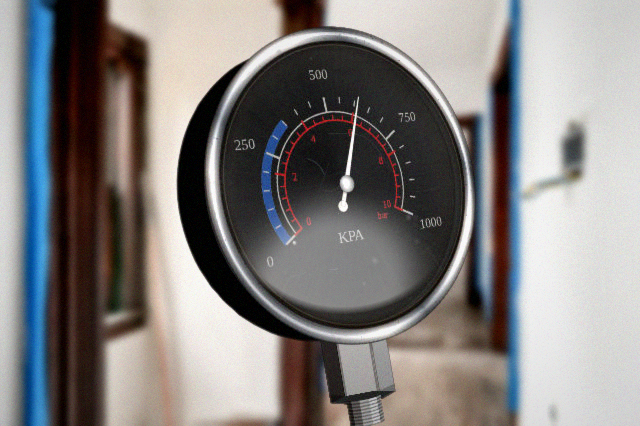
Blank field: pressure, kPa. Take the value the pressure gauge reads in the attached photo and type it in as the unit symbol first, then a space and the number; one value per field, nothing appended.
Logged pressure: kPa 600
